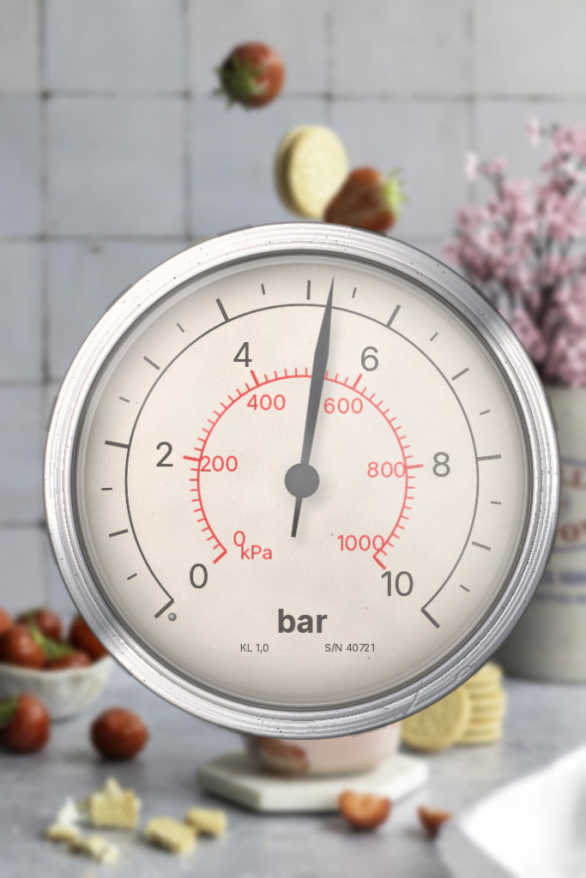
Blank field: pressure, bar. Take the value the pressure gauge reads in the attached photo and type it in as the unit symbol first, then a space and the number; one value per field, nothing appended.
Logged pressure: bar 5.25
